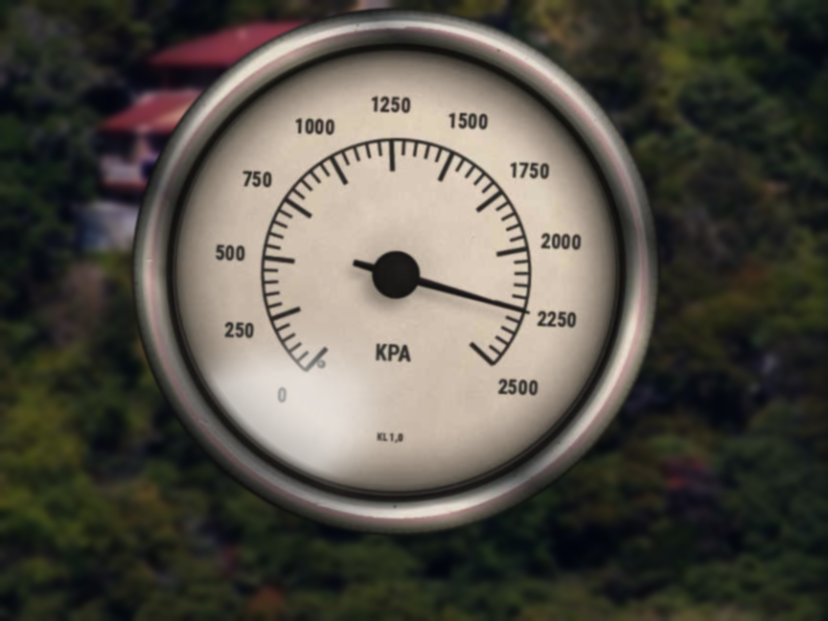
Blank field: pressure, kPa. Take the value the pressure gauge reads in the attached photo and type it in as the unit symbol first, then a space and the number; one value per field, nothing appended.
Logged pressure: kPa 2250
